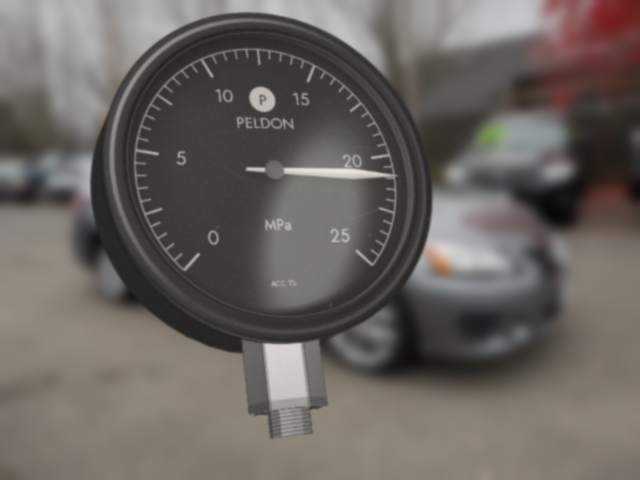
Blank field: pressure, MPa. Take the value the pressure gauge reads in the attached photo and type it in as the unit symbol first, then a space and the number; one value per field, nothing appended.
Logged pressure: MPa 21
